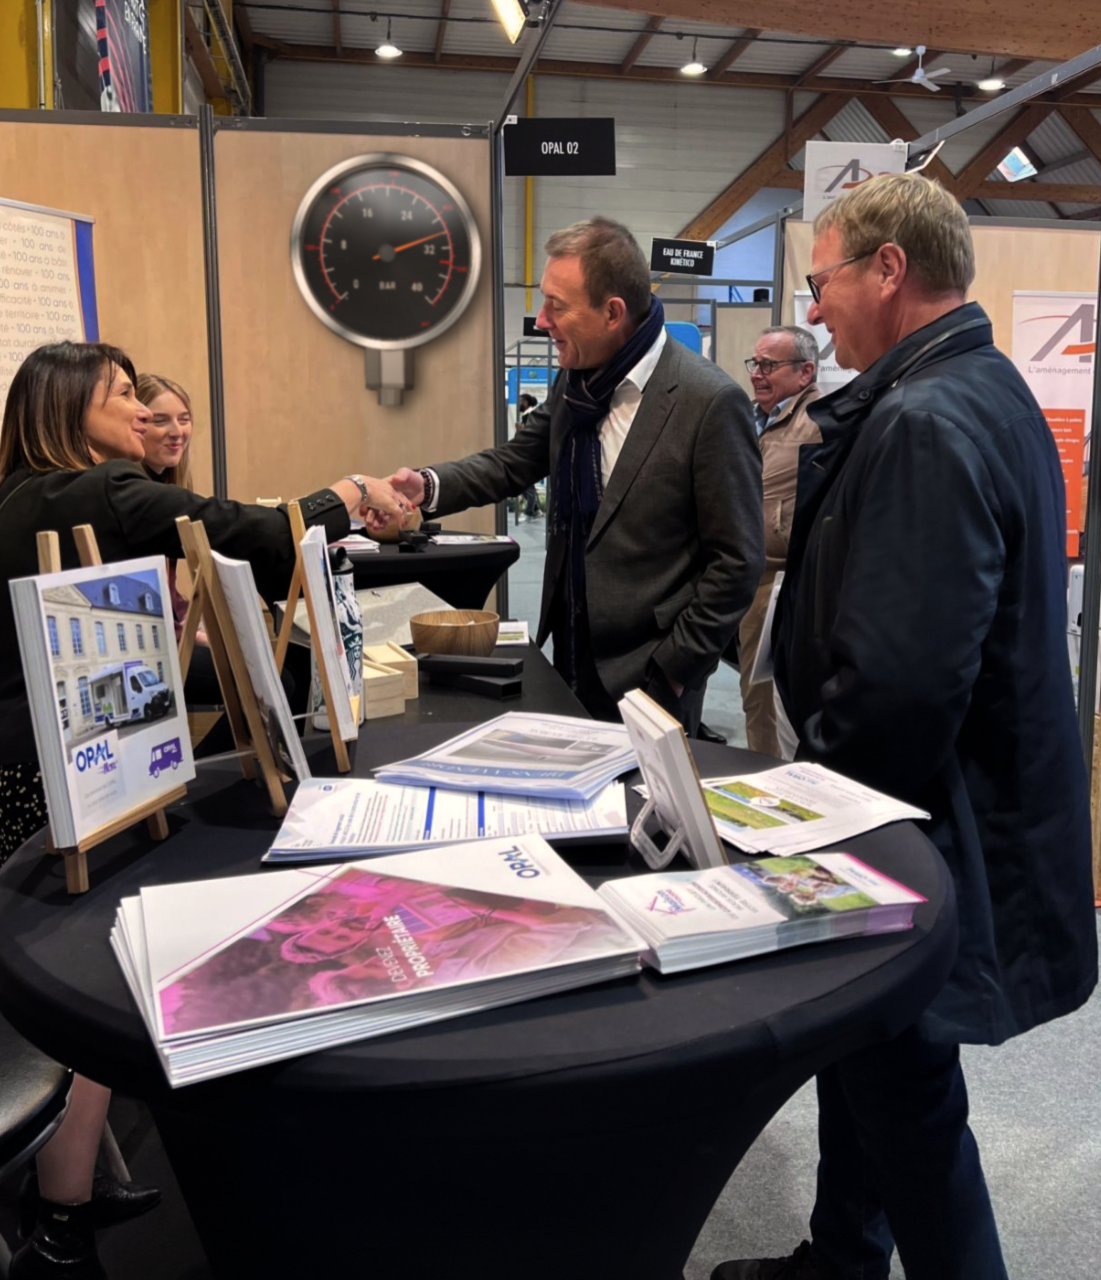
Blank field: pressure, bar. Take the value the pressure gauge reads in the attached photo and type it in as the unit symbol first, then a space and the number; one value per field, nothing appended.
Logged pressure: bar 30
